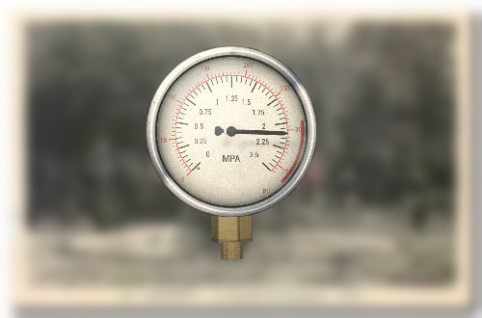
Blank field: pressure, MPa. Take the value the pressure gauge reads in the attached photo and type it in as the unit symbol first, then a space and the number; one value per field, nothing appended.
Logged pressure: MPa 2.1
